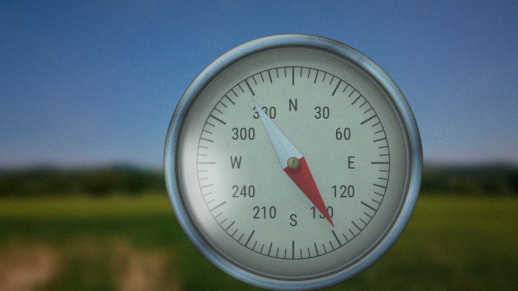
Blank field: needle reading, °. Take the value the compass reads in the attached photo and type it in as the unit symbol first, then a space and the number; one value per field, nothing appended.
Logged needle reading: ° 147.5
